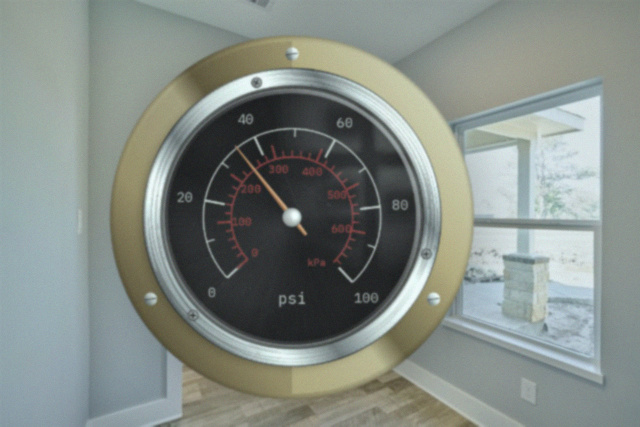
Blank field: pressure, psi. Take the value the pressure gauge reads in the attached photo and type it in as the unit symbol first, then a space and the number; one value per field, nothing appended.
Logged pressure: psi 35
